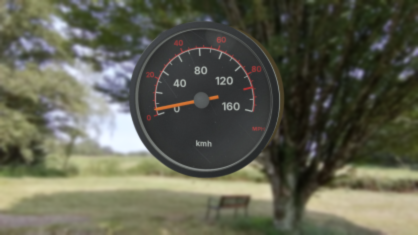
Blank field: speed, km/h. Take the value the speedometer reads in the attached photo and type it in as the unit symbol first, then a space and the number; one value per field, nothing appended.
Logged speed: km/h 5
